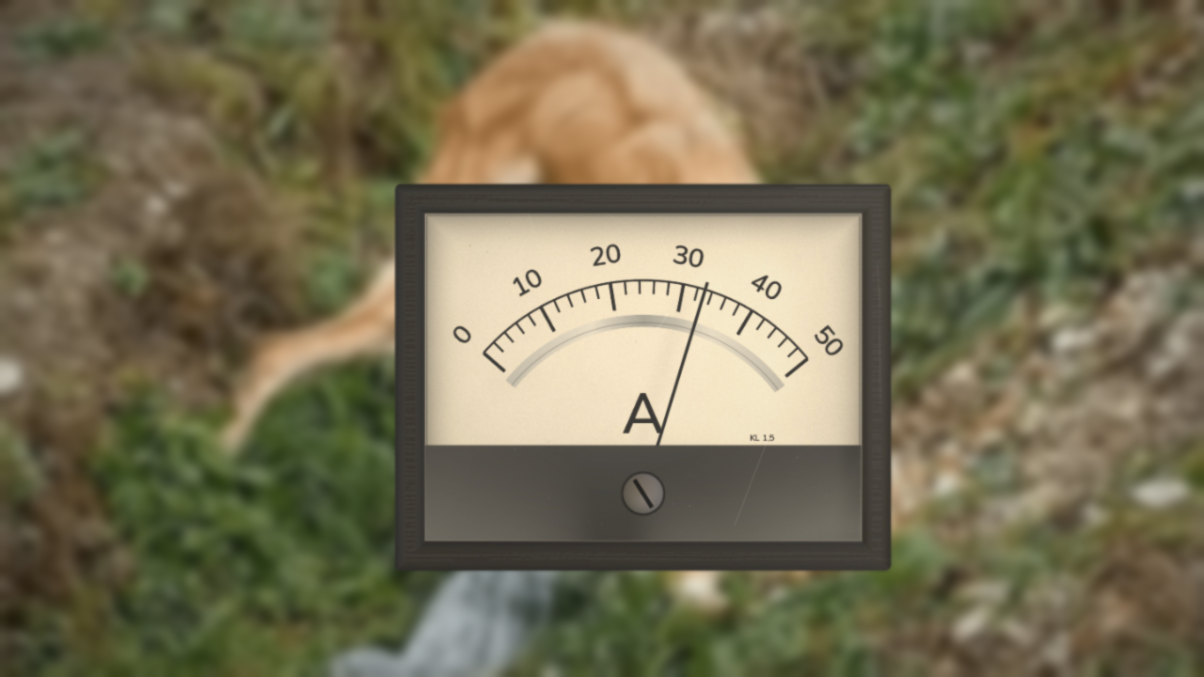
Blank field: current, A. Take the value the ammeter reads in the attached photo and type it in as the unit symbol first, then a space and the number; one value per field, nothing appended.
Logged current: A 33
